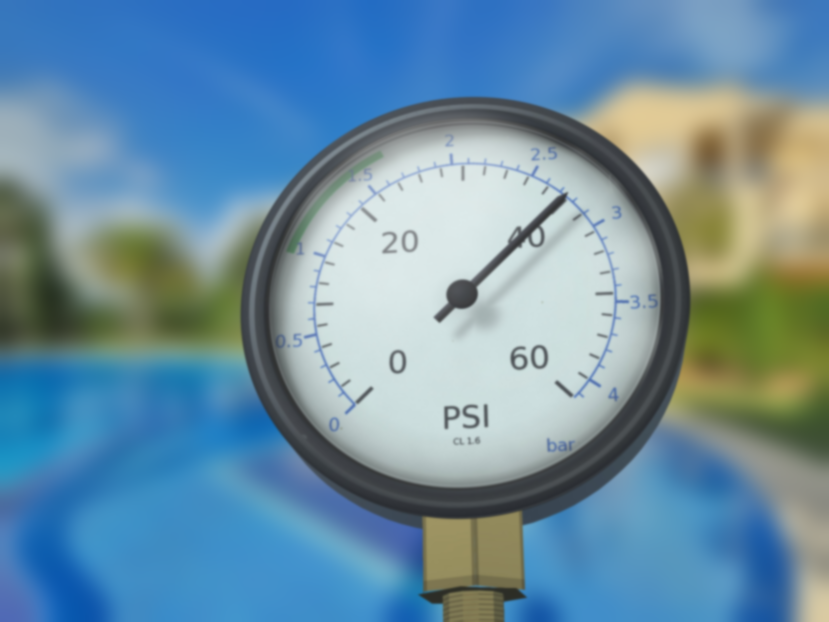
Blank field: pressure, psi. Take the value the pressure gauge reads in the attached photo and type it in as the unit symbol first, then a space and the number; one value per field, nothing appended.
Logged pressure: psi 40
